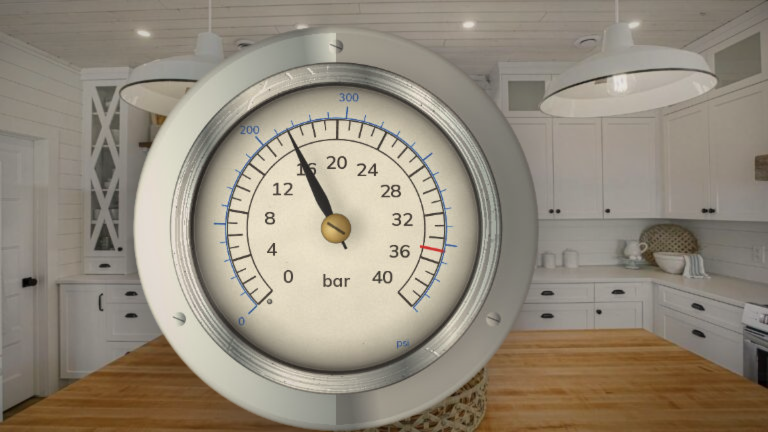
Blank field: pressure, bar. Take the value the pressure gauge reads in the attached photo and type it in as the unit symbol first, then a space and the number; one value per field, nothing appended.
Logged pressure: bar 16
